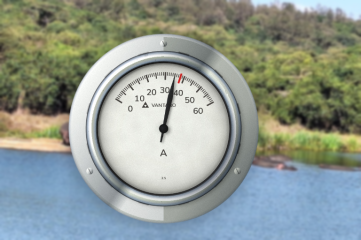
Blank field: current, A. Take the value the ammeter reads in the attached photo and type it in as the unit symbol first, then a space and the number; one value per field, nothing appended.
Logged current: A 35
